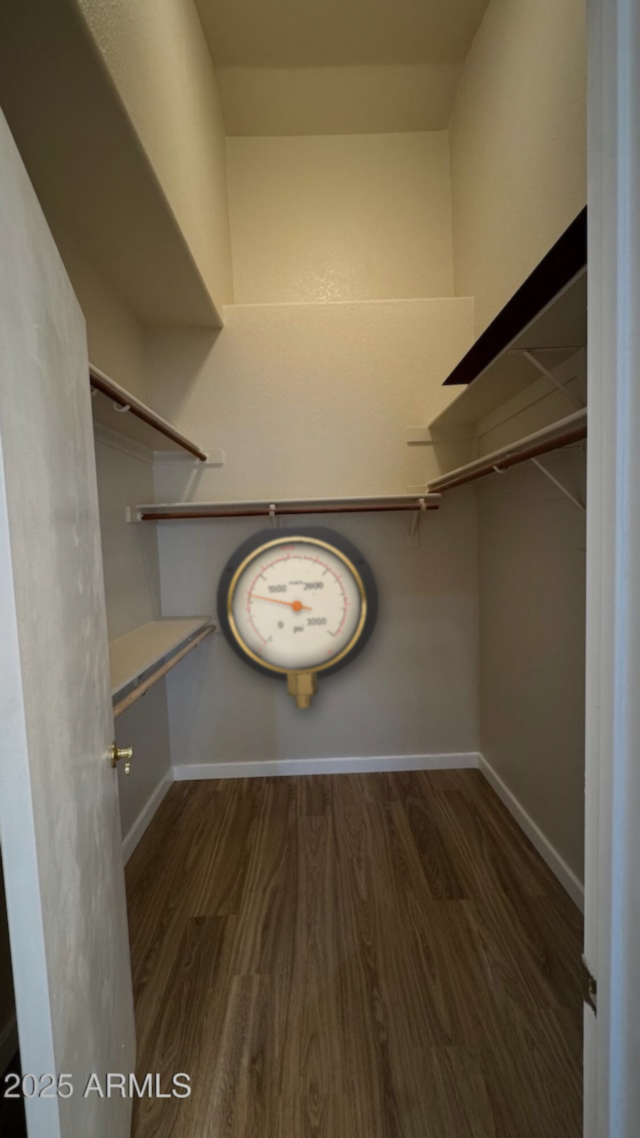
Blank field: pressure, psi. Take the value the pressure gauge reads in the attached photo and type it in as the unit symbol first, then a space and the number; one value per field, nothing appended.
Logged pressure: psi 700
